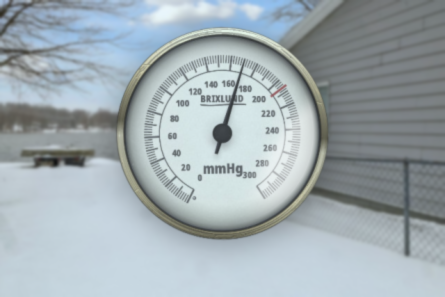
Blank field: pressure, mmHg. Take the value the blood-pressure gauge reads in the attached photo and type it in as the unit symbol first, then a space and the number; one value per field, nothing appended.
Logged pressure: mmHg 170
